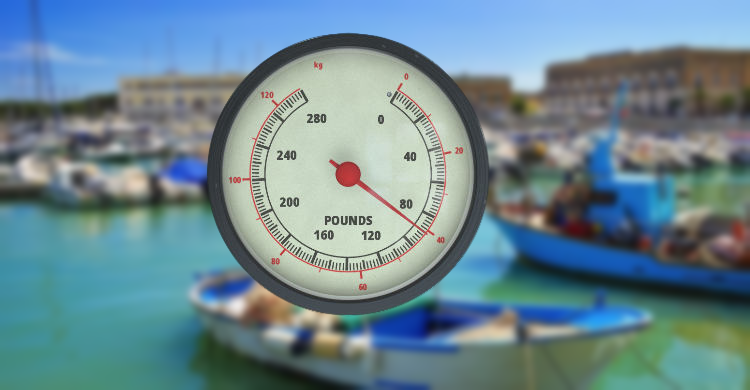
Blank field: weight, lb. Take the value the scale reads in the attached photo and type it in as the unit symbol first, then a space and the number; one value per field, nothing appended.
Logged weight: lb 90
